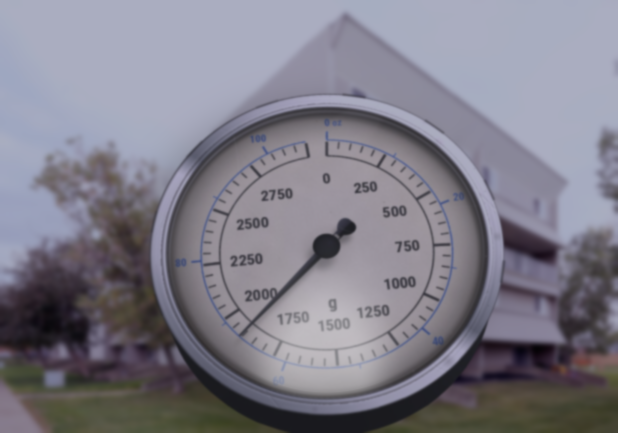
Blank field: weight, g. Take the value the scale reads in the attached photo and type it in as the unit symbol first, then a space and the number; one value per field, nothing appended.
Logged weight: g 1900
